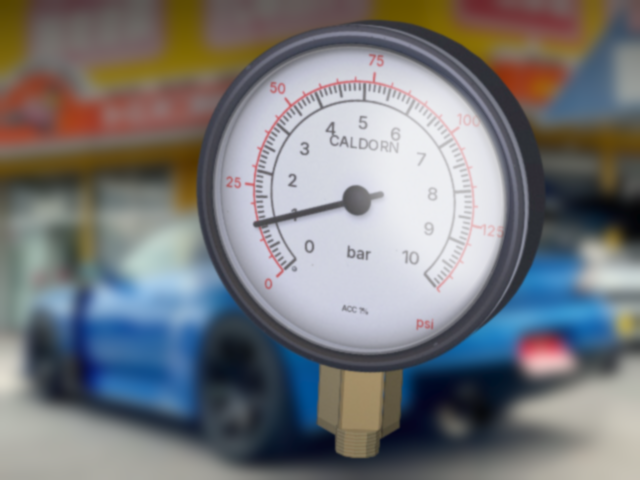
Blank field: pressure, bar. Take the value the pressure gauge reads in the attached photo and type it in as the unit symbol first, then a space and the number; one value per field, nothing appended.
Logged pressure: bar 1
